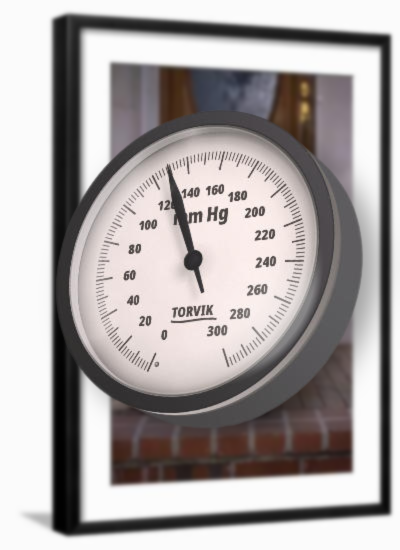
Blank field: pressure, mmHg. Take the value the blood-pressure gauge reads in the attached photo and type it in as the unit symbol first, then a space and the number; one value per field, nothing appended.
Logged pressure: mmHg 130
